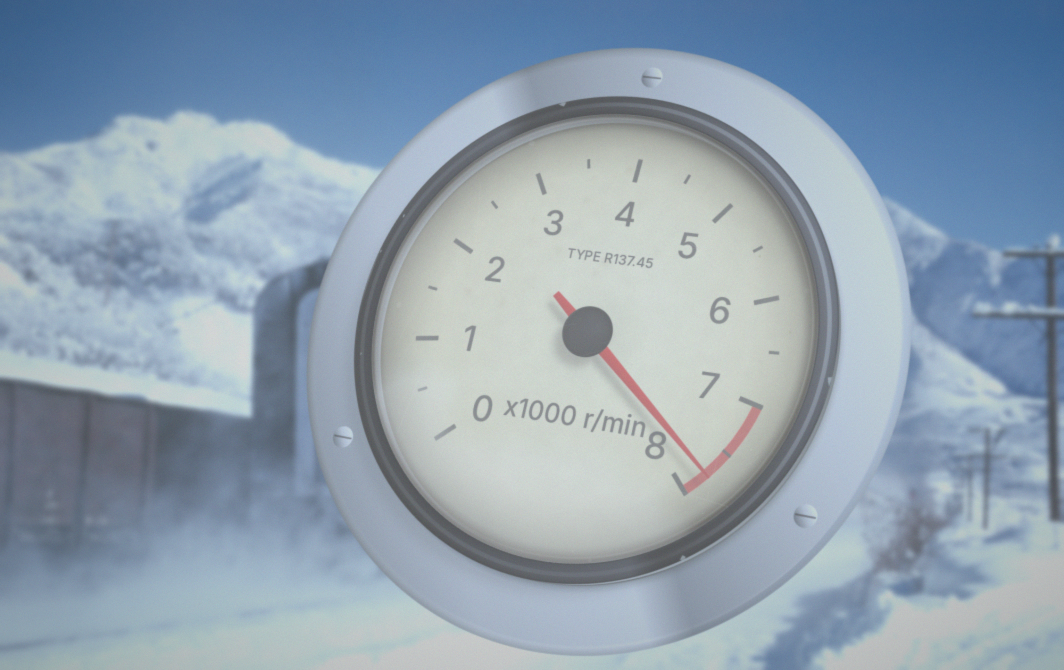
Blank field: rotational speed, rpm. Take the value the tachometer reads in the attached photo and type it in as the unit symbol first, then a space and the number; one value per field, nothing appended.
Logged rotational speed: rpm 7750
